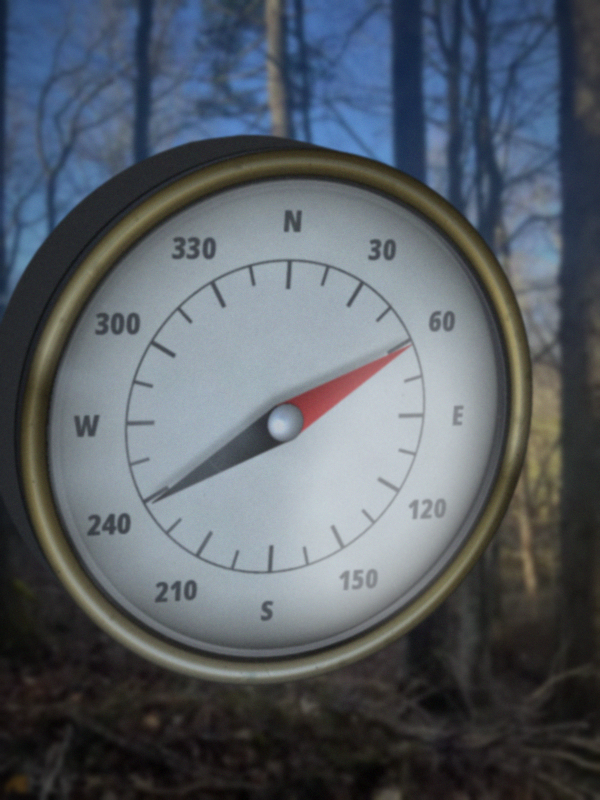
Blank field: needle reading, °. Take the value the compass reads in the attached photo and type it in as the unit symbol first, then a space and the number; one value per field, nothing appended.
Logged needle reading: ° 60
